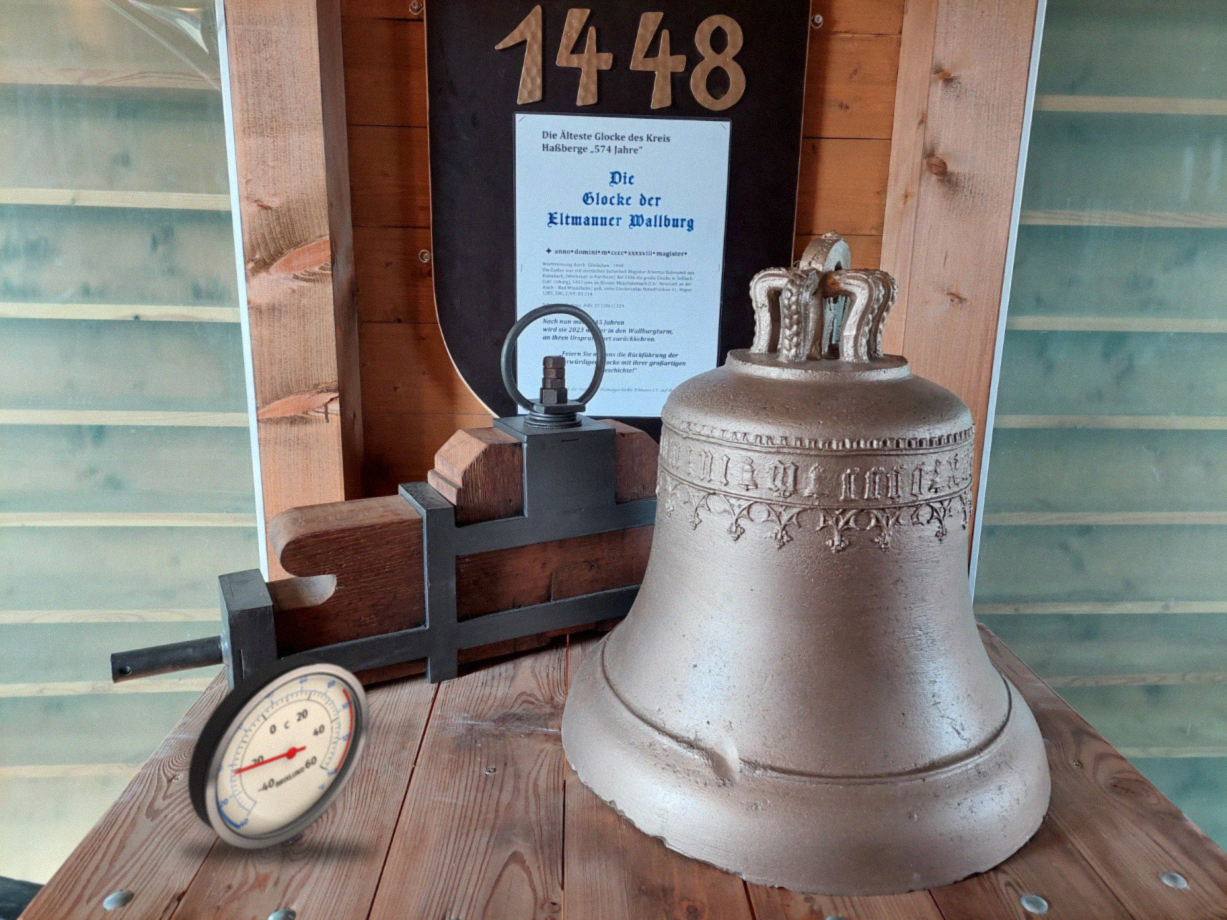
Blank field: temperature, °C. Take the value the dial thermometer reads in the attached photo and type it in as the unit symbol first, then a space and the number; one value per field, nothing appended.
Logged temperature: °C -20
